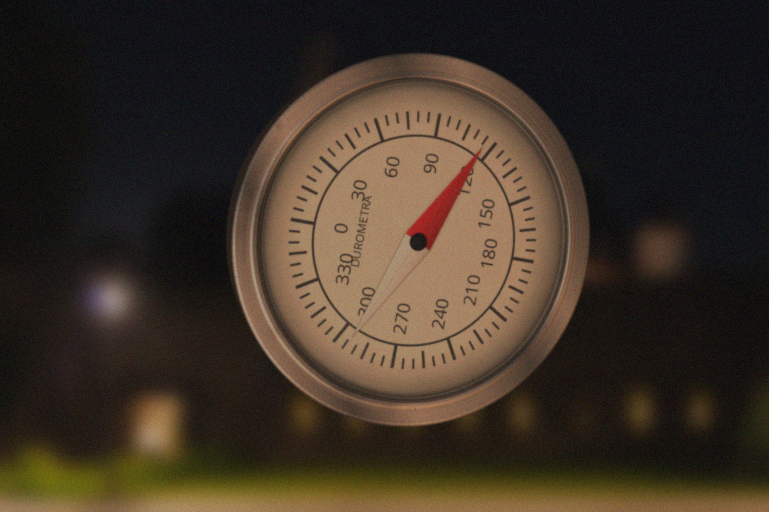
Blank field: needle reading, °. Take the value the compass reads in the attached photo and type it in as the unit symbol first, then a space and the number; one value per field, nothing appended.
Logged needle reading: ° 115
